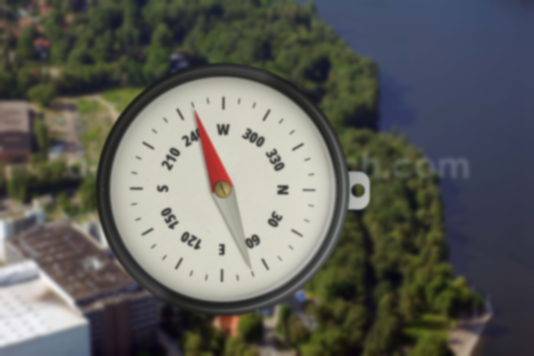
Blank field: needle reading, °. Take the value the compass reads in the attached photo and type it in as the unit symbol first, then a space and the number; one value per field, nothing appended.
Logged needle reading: ° 250
